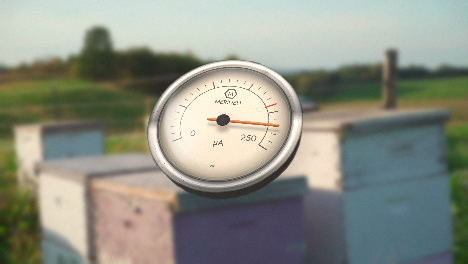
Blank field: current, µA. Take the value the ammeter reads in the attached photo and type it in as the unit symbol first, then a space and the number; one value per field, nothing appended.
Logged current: µA 220
